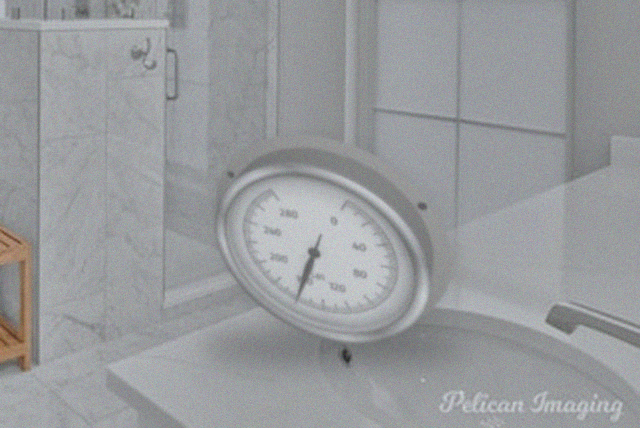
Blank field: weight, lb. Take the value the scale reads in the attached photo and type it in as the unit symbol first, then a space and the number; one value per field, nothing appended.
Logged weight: lb 160
